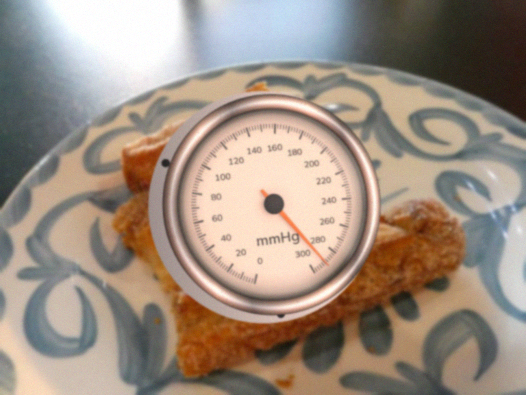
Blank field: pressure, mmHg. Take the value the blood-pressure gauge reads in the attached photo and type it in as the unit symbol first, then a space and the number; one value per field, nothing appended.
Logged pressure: mmHg 290
